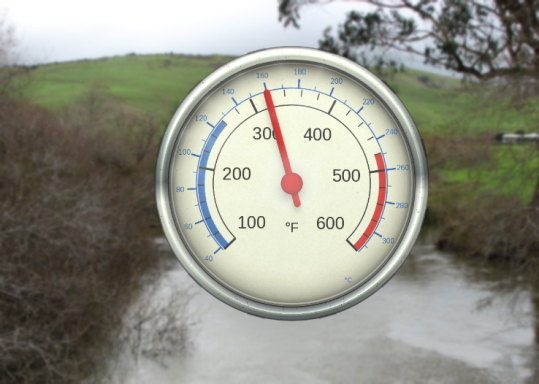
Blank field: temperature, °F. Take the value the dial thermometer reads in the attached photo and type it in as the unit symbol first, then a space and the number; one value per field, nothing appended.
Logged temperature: °F 320
